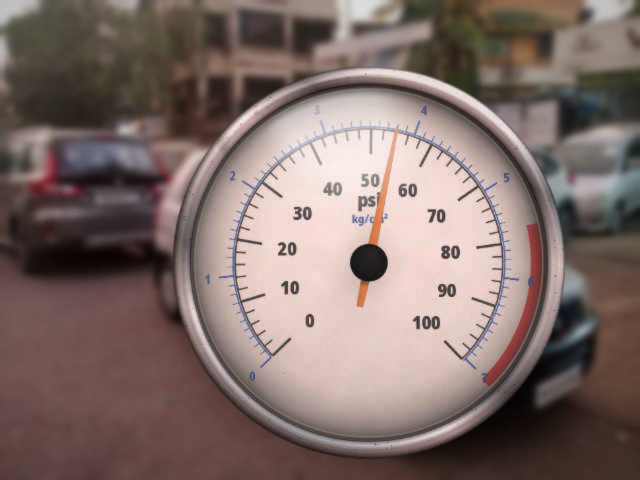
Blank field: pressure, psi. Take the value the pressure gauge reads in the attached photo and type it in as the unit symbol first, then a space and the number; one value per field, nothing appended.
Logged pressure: psi 54
